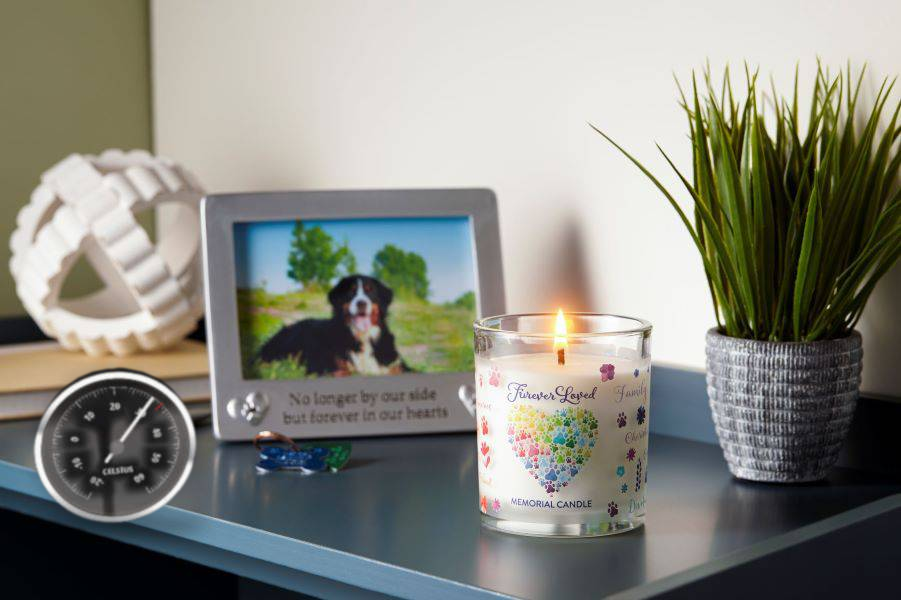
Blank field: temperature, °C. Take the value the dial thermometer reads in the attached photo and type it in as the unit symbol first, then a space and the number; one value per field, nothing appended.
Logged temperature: °C 30
